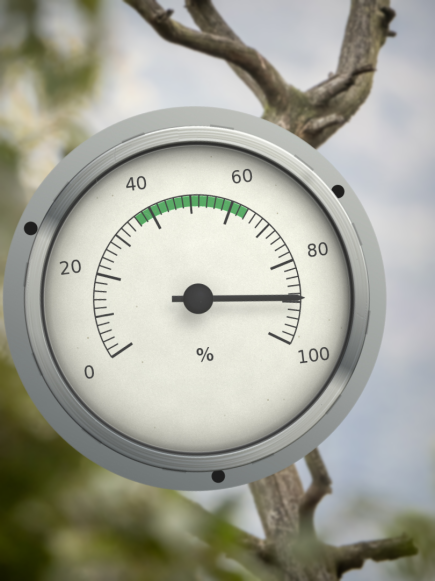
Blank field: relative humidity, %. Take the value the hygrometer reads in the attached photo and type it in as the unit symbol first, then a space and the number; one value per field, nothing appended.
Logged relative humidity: % 89
